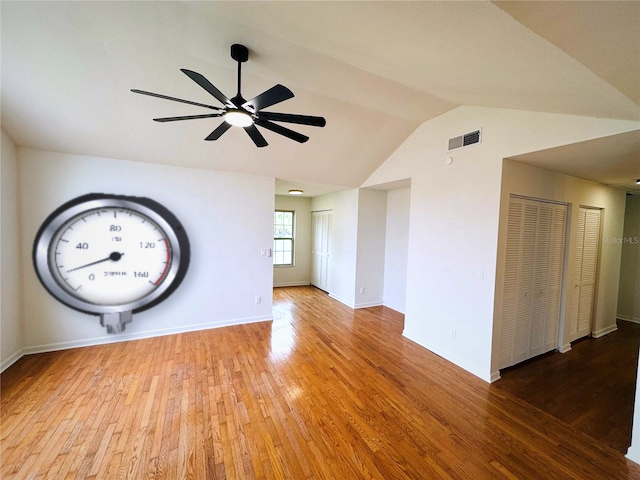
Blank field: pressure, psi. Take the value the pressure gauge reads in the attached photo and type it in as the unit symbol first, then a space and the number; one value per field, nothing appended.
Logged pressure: psi 15
